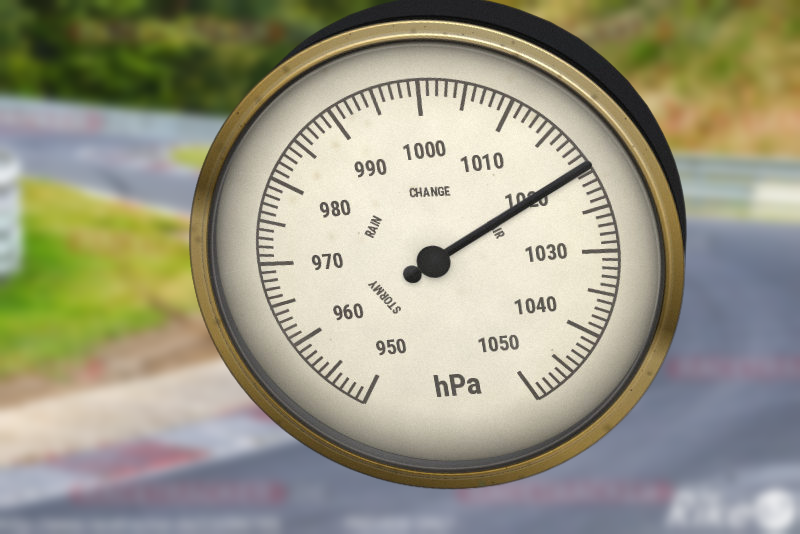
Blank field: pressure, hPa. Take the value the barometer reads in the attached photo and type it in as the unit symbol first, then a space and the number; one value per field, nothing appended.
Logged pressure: hPa 1020
